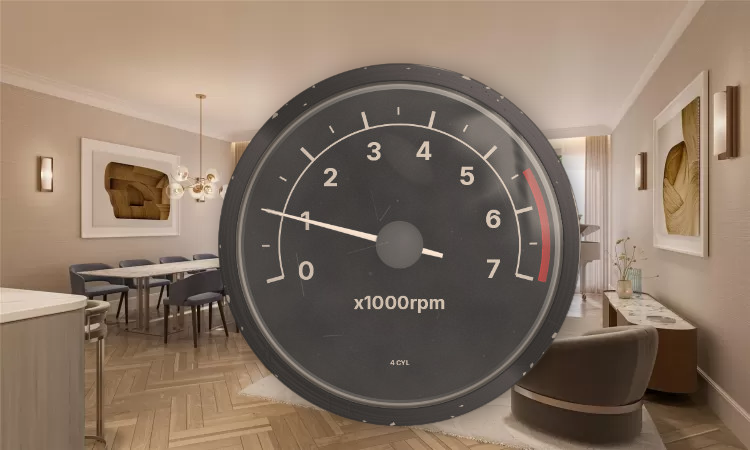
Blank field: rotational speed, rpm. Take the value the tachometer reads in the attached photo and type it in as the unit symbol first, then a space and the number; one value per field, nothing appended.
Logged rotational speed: rpm 1000
